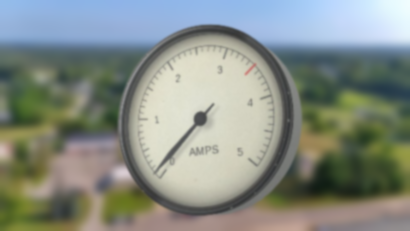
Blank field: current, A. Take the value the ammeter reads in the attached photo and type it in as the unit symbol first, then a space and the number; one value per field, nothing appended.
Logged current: A 0.1
